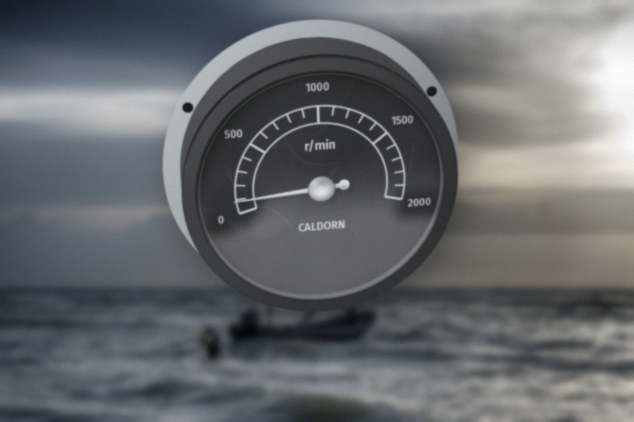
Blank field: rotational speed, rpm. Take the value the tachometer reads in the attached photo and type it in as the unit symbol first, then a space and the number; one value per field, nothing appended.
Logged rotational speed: rpm 100
